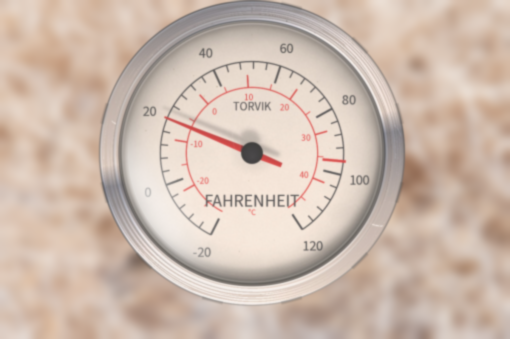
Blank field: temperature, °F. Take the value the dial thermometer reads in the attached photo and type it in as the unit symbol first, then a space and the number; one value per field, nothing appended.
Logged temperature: °F 20
